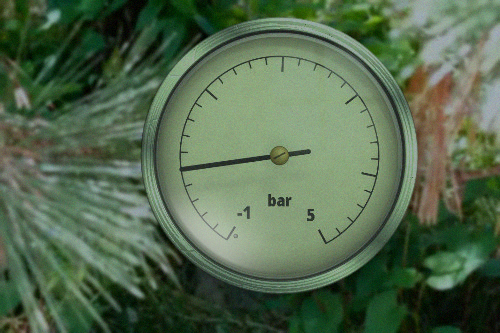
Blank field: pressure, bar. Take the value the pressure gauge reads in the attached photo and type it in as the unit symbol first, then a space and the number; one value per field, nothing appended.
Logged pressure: bar 0
